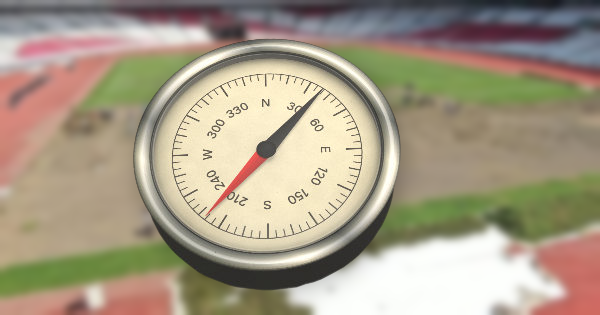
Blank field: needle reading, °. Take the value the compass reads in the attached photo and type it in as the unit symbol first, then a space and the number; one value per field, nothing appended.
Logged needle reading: ° 220
